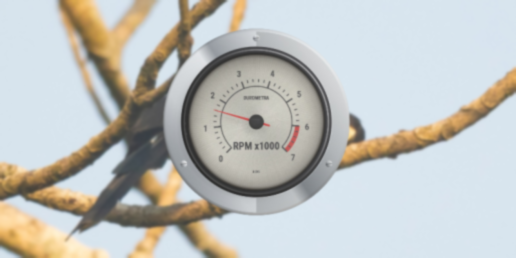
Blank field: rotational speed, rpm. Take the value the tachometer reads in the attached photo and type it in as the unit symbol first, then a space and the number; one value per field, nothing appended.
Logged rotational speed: rpm 1600
